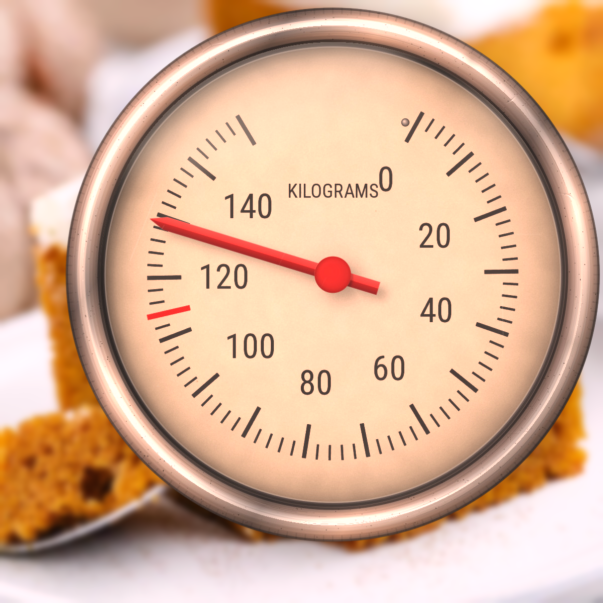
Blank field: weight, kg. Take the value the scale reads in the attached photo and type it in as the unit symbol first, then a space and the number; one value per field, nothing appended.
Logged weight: kg 129
